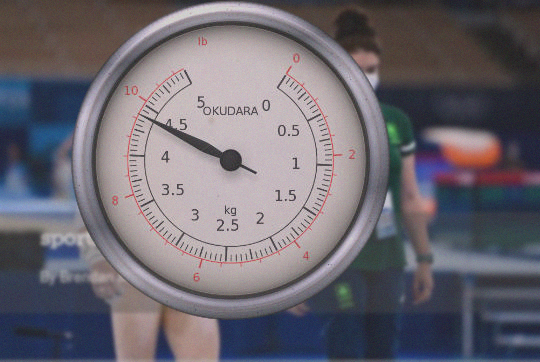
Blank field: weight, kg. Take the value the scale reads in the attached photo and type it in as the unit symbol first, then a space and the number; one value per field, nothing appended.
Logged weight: kg 4.4
